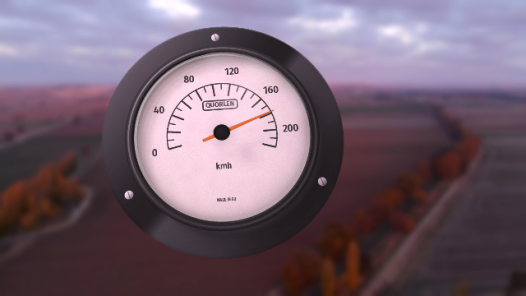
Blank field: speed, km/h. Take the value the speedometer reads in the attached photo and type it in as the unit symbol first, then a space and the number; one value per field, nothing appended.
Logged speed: km/h 180
